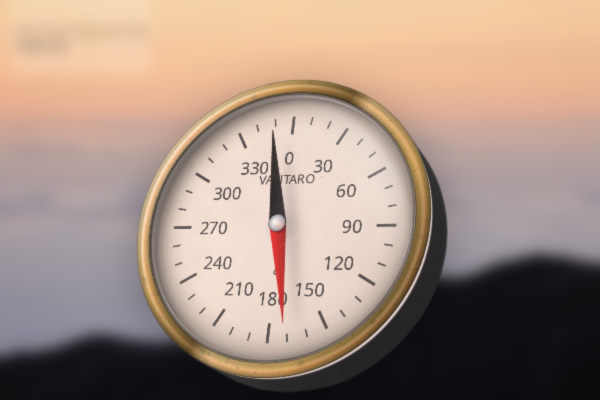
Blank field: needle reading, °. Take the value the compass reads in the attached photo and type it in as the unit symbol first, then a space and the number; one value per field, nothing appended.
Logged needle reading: ° 170
